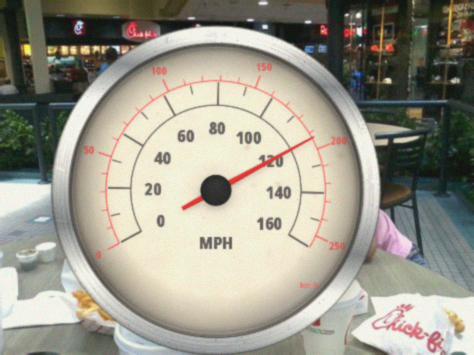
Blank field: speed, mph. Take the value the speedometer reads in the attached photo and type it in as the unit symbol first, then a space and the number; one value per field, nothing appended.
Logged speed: mph 120
